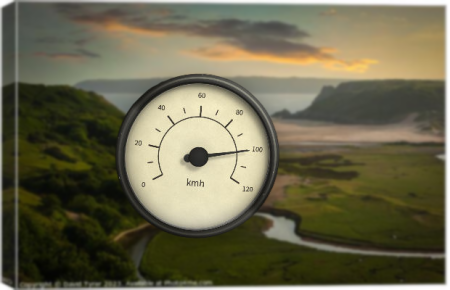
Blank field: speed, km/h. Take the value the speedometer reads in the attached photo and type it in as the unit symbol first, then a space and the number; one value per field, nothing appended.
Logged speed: km/h 100
